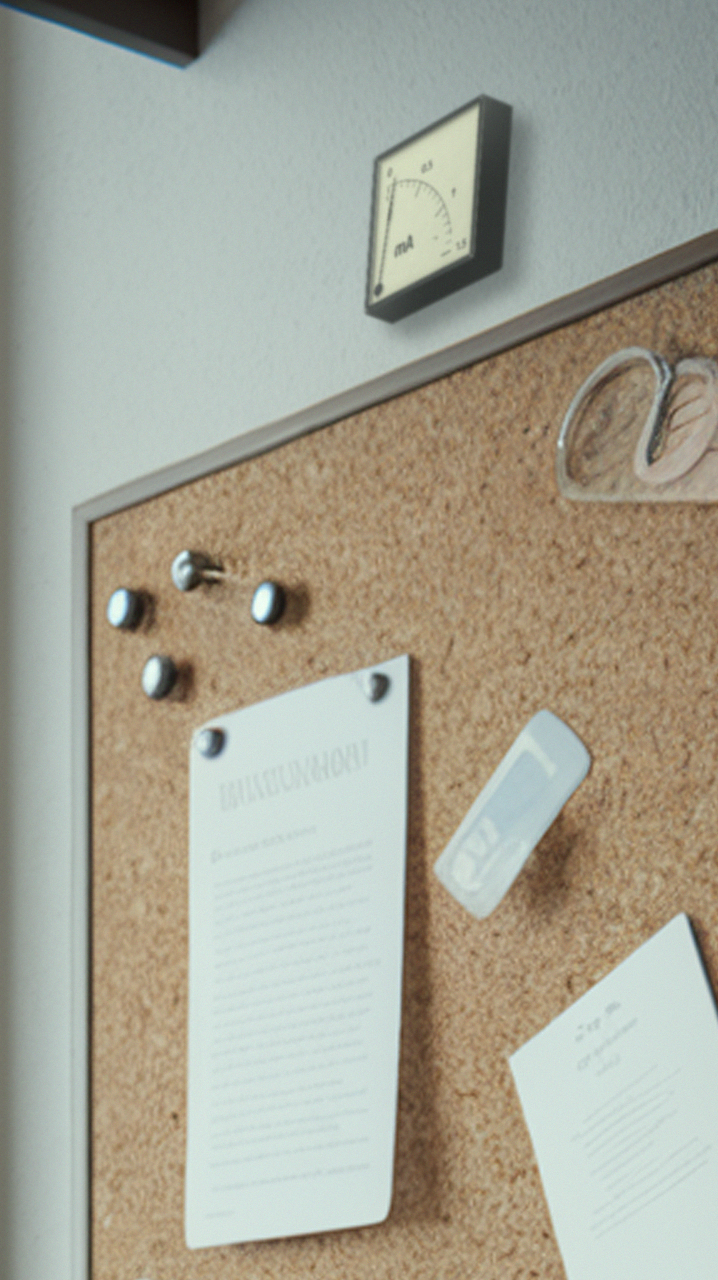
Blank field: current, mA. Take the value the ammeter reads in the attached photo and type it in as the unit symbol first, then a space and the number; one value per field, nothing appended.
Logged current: mA 0.1
